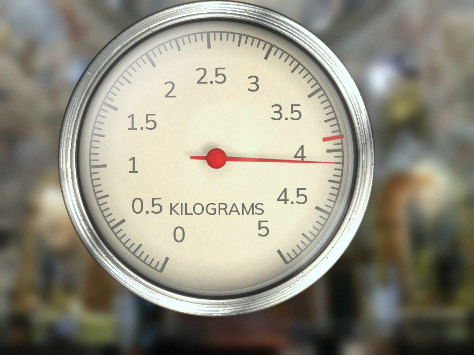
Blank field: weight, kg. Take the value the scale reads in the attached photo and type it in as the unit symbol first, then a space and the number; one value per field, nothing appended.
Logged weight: kg 4.1
